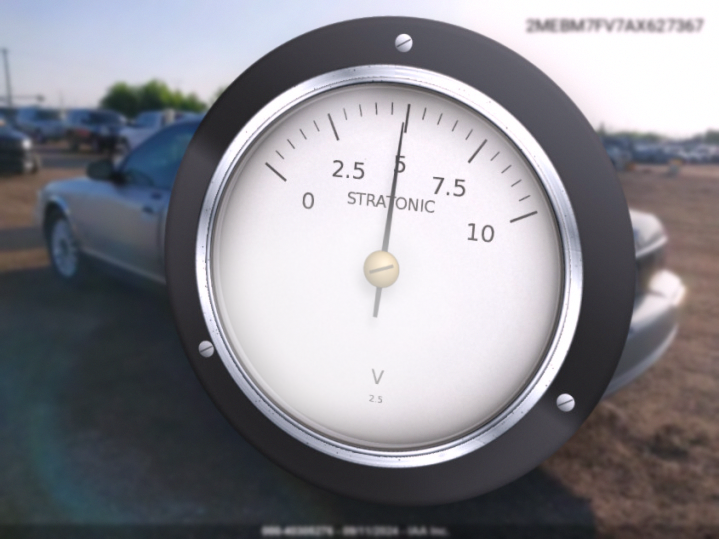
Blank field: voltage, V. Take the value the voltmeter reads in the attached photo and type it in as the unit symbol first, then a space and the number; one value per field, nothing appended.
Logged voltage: V 5
